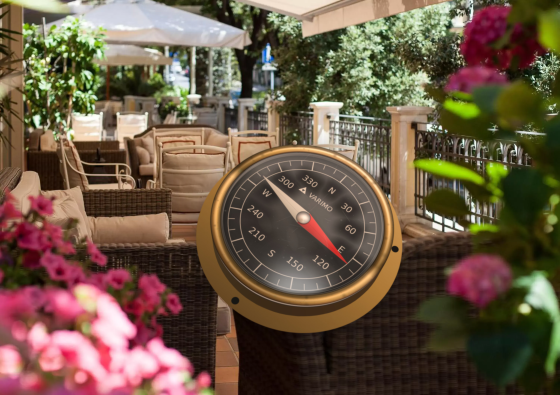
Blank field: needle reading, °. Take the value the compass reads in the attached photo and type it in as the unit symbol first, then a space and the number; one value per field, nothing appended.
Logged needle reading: ° 100
